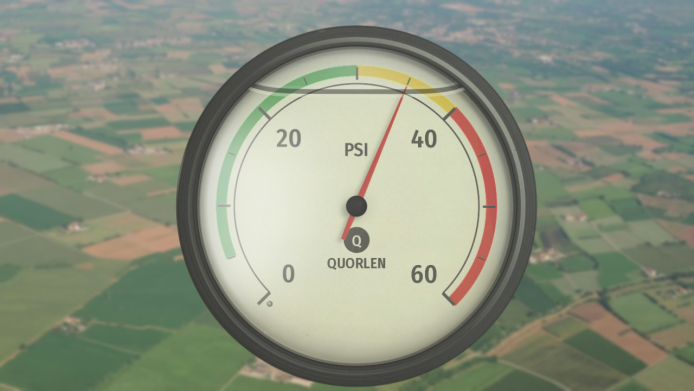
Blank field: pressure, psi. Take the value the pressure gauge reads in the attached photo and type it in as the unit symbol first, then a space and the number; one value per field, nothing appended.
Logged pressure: psi 35
